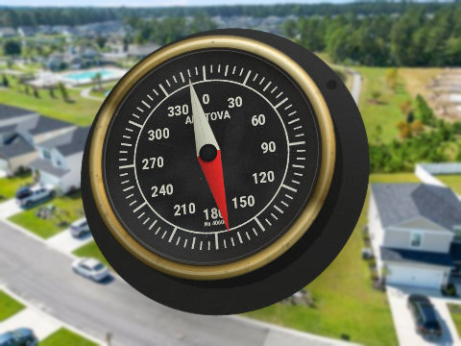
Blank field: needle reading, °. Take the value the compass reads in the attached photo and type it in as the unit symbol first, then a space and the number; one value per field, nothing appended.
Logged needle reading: ° 170
